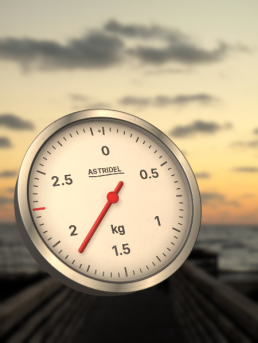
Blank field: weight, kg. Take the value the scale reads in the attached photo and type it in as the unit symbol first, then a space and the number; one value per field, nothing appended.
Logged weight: kg 1.85
